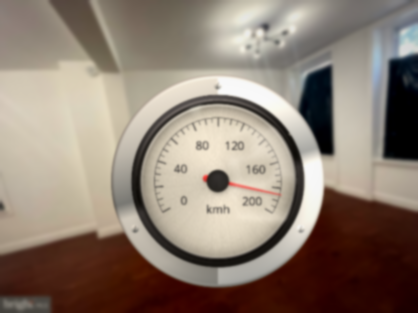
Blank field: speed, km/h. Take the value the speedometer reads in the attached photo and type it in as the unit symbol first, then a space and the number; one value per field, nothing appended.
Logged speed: km/h 185
